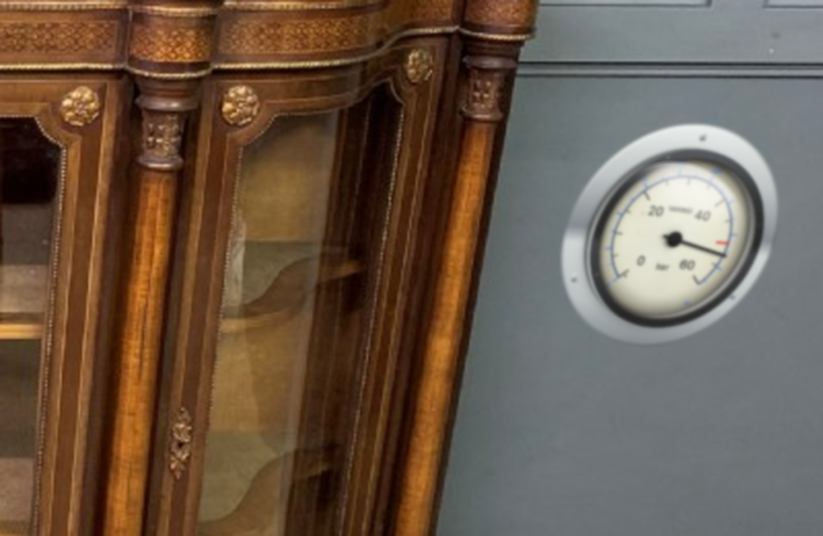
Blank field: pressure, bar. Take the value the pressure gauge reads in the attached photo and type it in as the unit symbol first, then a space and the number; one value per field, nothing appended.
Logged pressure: bar 52.5
